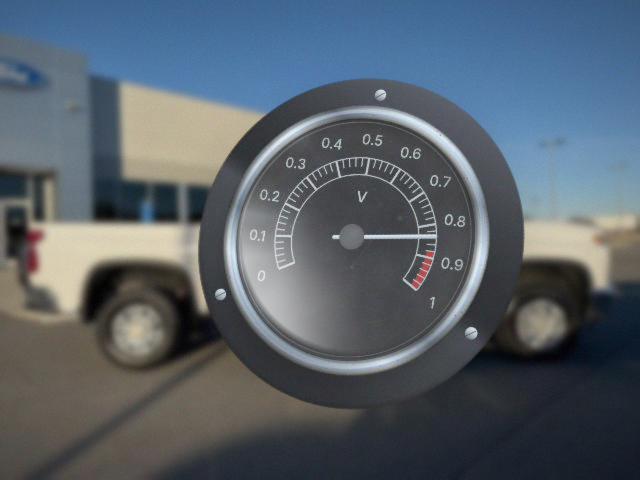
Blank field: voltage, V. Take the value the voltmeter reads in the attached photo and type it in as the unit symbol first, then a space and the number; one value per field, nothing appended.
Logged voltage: V 0.84
